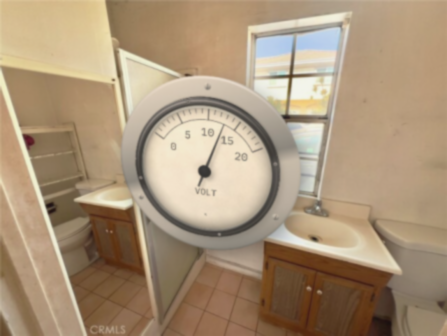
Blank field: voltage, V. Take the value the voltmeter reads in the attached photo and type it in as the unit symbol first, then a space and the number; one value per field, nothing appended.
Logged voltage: V 13
